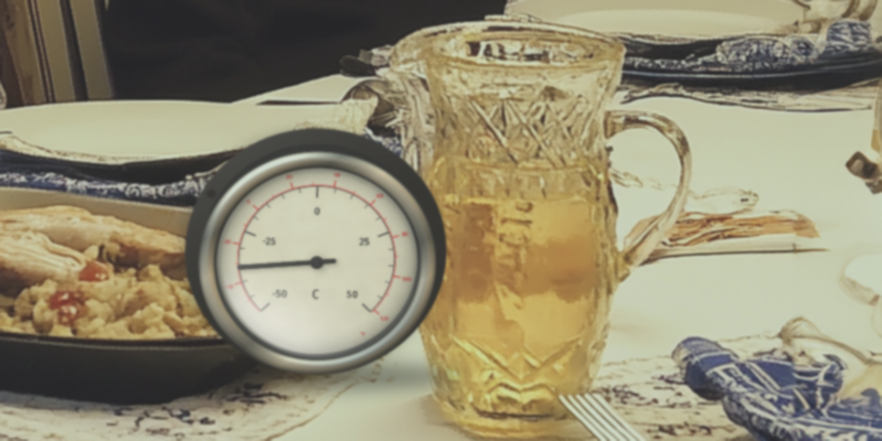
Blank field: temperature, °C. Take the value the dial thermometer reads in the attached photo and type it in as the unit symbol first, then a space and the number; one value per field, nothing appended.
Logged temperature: °C -35
